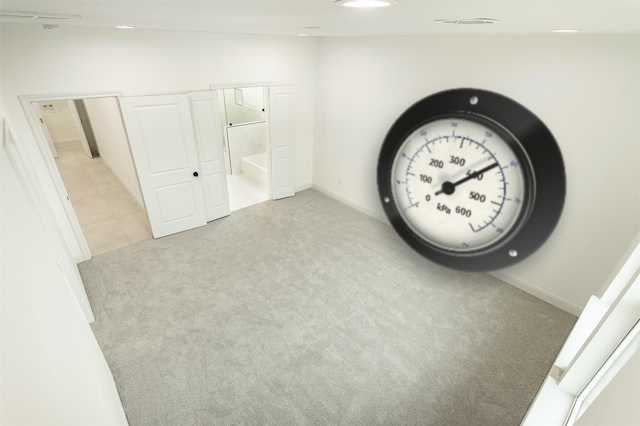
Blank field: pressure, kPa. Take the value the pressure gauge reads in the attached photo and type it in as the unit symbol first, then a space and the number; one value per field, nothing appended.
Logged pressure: kPa 400
